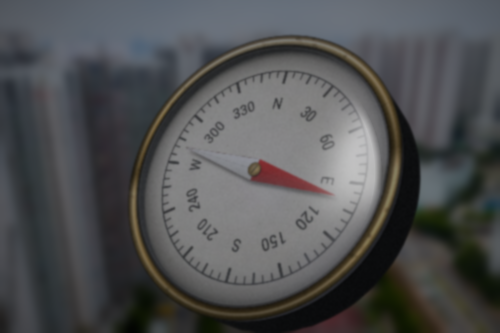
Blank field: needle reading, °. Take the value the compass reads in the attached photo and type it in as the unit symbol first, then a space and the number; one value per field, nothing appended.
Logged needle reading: ° 100
